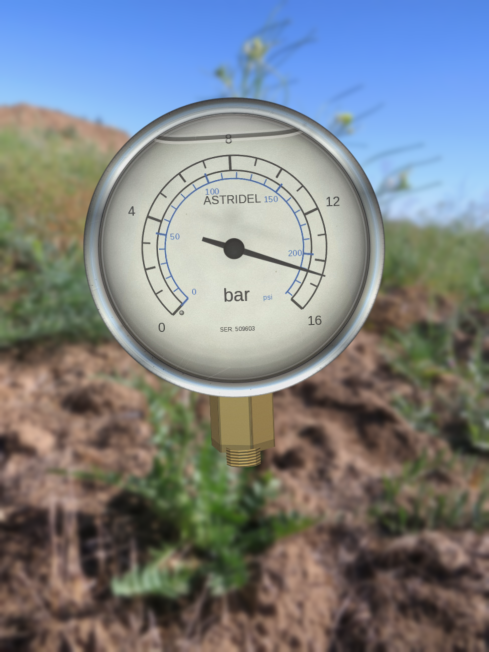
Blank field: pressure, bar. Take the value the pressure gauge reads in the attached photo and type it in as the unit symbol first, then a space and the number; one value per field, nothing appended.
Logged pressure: bar 14.5
